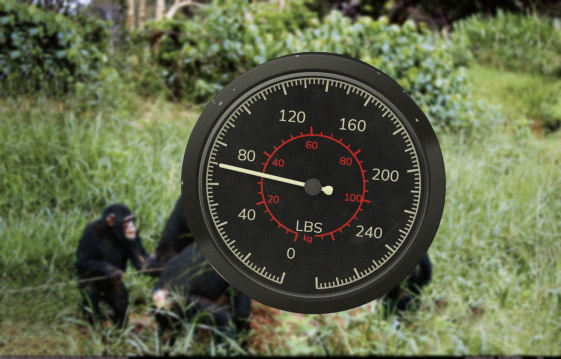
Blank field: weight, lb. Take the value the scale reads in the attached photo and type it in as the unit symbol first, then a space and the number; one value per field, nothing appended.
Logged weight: lb 70
